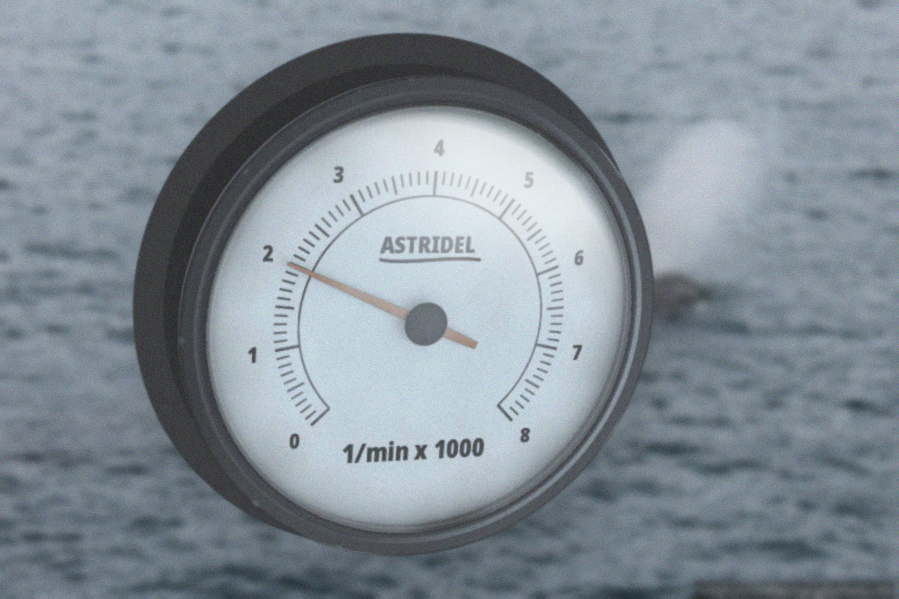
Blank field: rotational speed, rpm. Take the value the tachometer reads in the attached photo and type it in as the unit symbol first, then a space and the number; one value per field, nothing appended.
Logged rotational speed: rpm 2000
